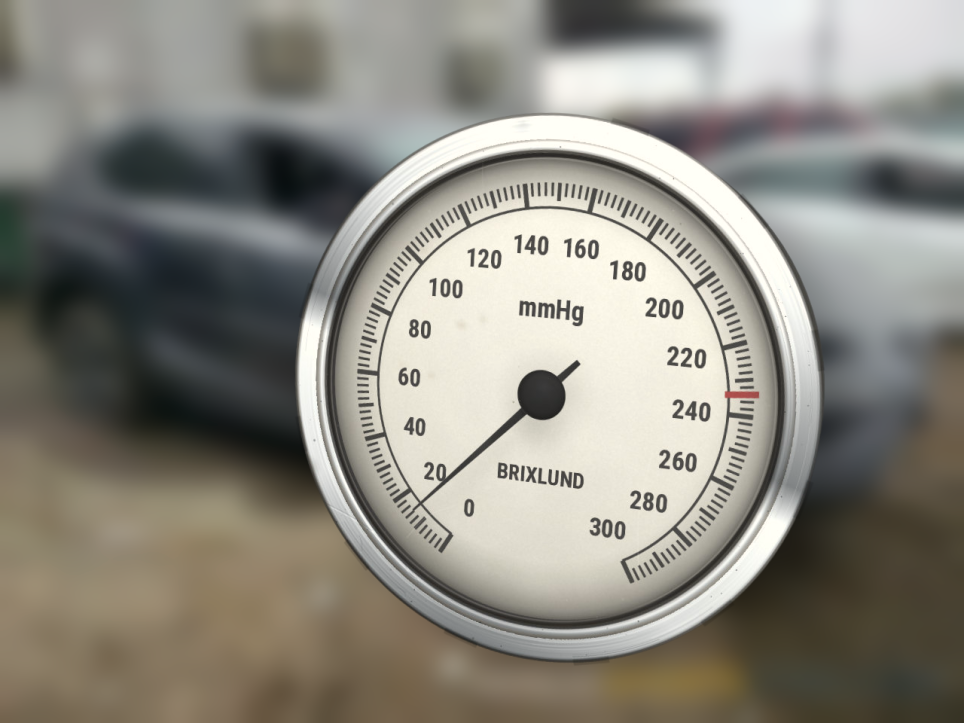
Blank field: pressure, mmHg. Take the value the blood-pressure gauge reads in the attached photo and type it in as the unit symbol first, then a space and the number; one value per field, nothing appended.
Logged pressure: mmHg 14
